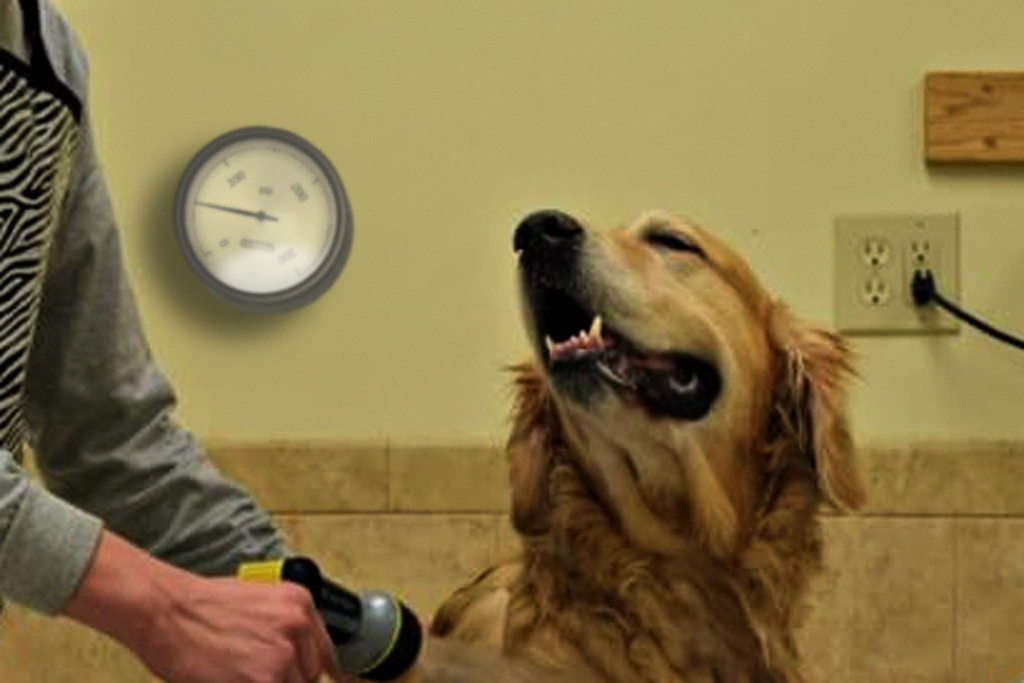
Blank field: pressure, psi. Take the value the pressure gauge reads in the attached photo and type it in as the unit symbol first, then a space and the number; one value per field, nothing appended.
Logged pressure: psi 50
